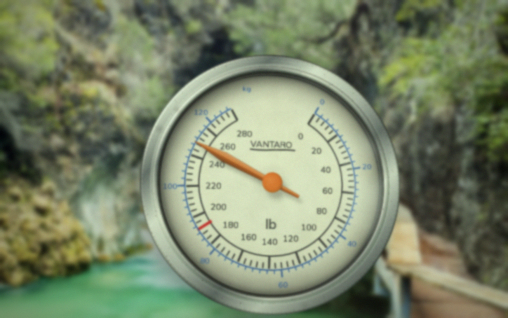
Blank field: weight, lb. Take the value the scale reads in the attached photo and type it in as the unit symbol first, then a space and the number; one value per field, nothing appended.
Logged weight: lb 248
